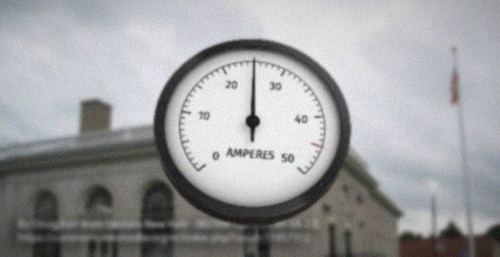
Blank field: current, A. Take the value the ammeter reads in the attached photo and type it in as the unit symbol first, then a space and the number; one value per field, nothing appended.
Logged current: A 25
